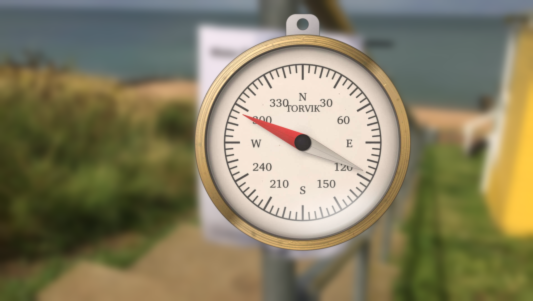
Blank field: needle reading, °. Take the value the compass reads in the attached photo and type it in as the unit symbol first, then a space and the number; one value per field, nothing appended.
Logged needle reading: ° 295
